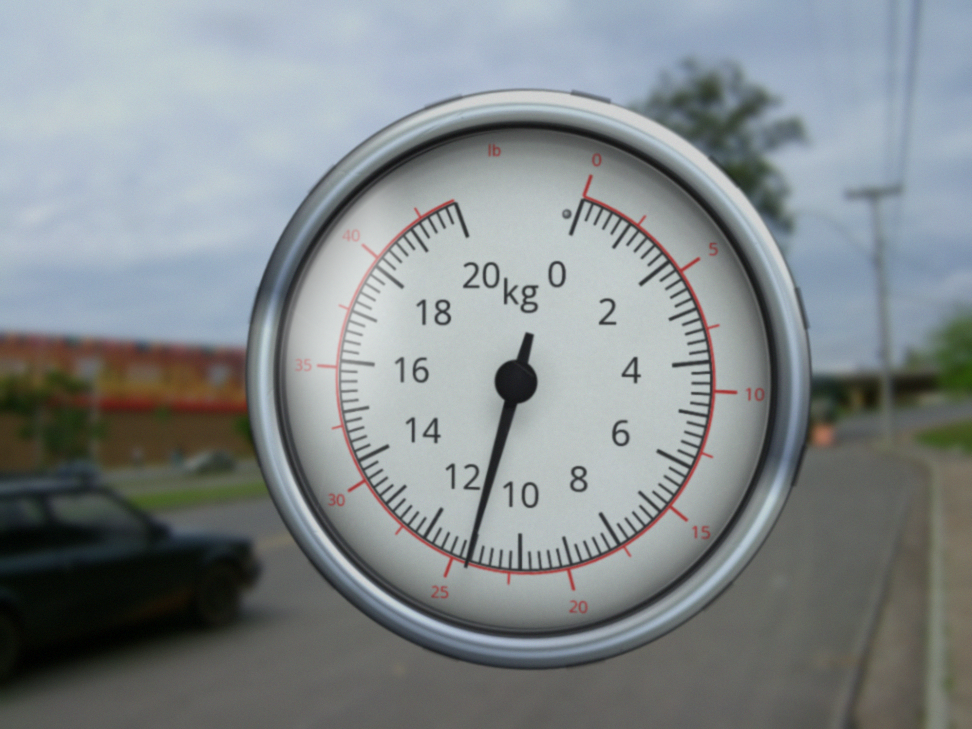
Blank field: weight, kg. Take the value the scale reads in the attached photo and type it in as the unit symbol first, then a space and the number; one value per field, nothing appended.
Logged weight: kg 11
